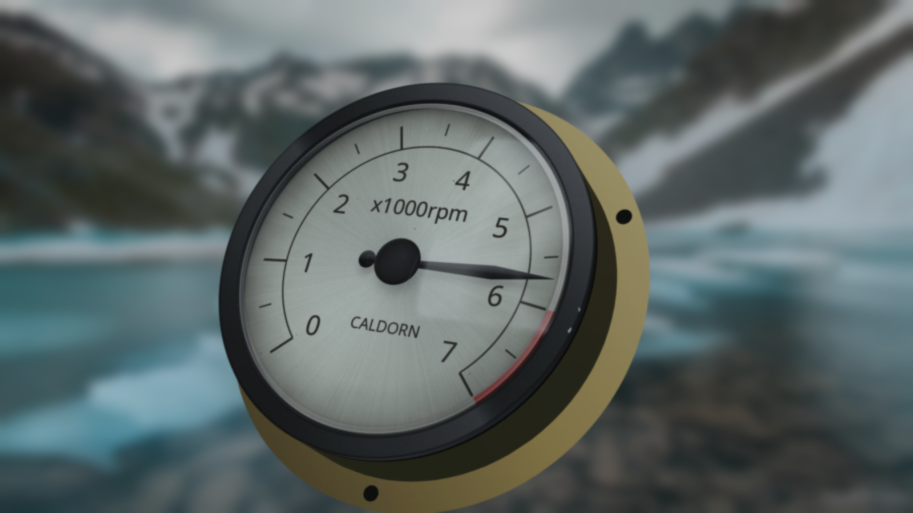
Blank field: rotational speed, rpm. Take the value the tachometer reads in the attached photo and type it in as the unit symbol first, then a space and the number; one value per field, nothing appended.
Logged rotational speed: rpm 5750
